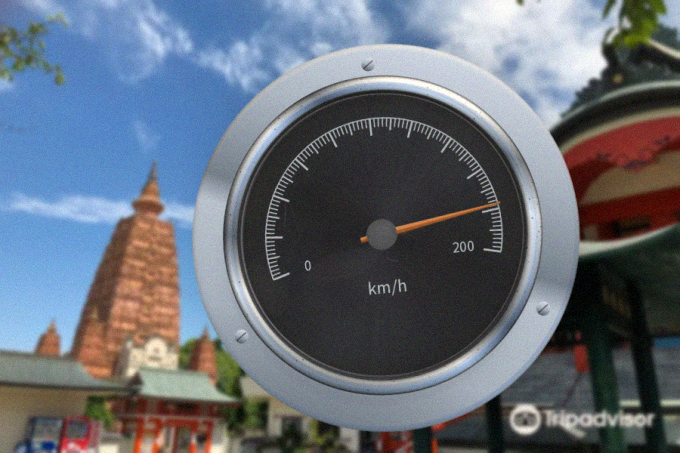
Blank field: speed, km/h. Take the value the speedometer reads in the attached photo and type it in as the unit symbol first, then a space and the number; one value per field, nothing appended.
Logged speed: km/h 178
